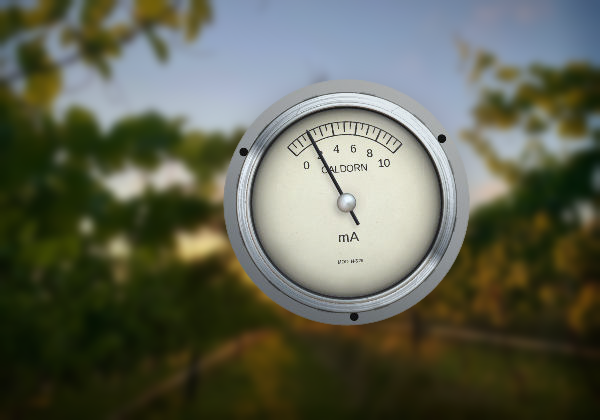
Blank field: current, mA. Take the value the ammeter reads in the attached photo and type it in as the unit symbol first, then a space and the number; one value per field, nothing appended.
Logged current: mA 2
